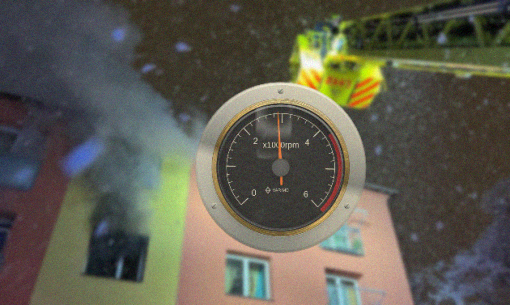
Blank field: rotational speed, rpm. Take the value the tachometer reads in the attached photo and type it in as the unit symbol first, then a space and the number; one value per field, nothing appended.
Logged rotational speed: rpm 2900
